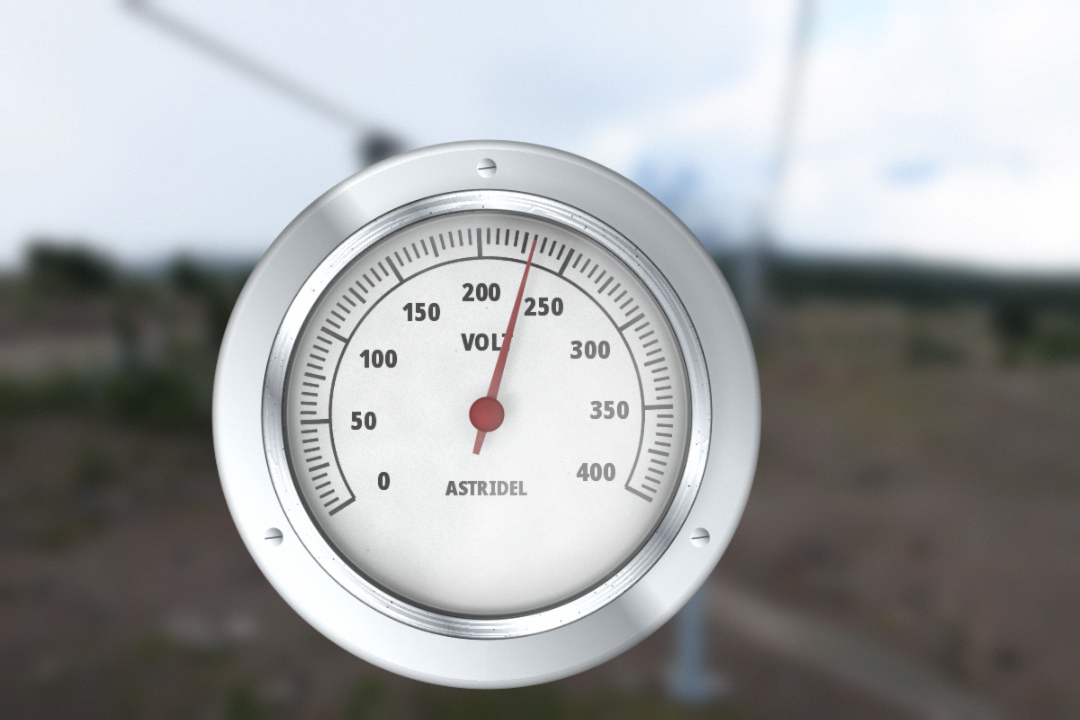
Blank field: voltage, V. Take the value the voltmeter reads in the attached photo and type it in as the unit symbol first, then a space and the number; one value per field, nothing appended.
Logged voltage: V 230
